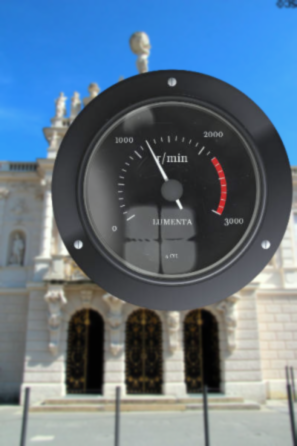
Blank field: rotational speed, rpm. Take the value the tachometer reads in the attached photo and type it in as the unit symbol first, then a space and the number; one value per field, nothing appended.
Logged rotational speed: rpm 1200
